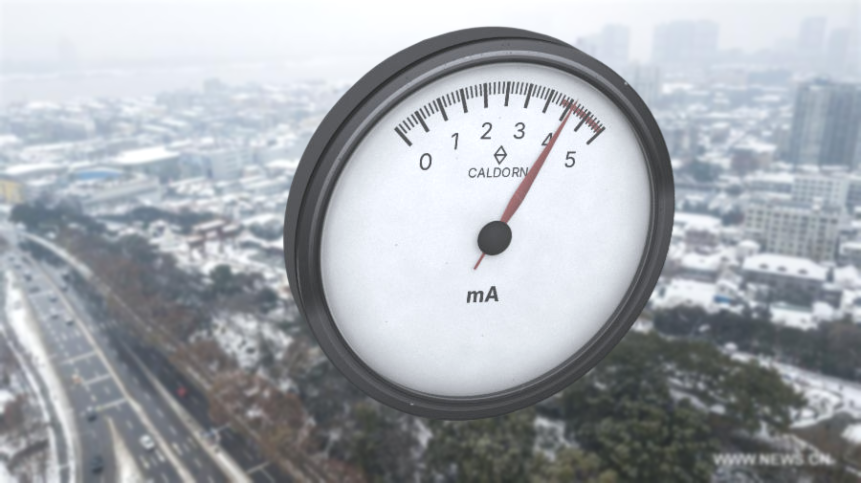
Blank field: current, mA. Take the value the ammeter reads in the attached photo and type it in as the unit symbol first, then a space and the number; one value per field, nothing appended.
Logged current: mA 4
